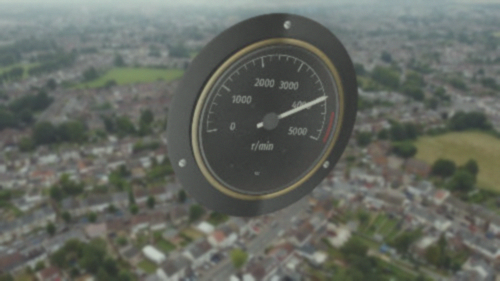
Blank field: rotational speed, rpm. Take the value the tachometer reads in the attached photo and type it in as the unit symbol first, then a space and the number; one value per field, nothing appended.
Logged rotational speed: rpm 4000
